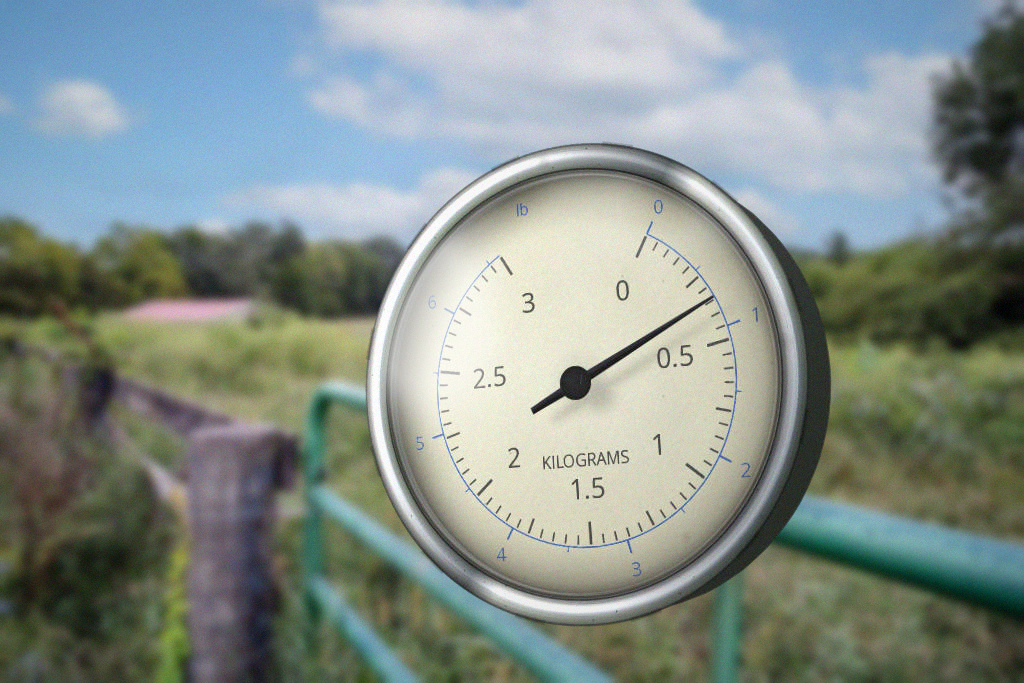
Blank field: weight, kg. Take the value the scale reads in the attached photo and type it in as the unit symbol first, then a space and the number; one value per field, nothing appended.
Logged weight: kg 0.35
